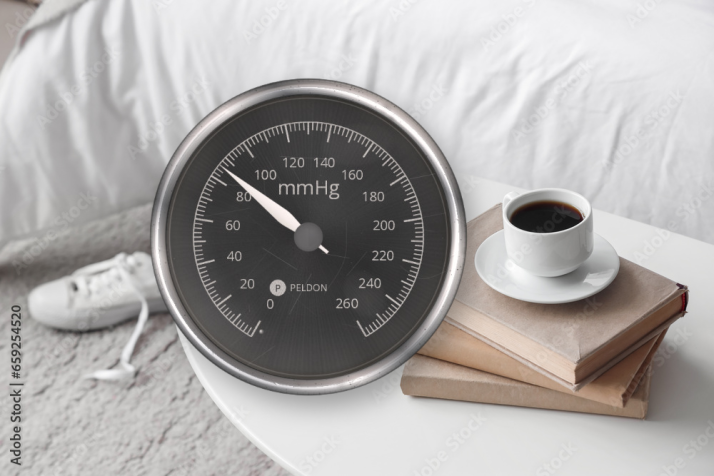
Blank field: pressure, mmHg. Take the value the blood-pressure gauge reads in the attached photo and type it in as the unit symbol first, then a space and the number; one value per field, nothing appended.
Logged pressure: mmHg 86
